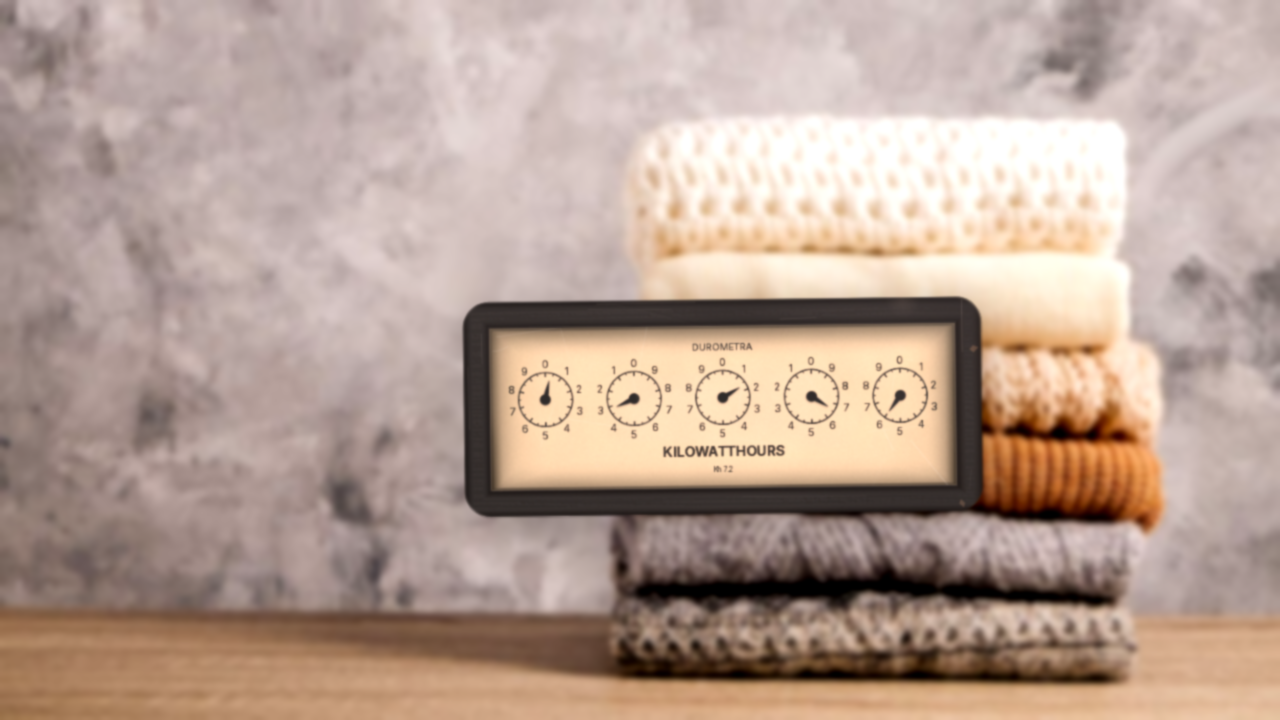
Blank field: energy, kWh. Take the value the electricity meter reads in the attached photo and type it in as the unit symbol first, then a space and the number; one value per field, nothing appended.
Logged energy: kWh 3166
